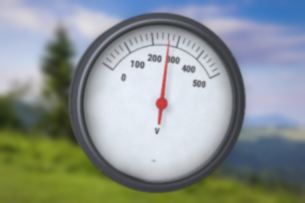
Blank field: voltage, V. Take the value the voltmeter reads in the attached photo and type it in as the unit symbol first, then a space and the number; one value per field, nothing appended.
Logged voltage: V 260
